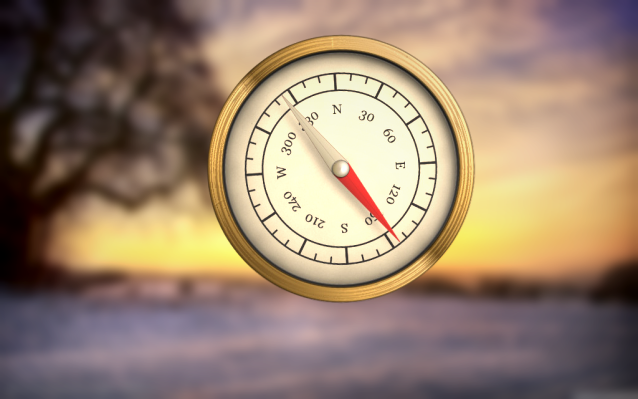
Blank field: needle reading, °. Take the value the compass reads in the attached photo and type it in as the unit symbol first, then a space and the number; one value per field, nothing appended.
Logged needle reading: ° 145
